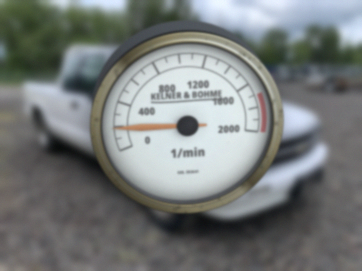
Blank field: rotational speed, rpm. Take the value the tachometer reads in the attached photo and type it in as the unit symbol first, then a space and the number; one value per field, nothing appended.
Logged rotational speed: rpm 200
